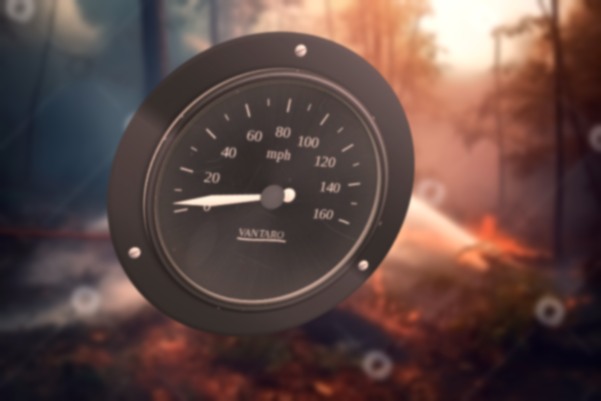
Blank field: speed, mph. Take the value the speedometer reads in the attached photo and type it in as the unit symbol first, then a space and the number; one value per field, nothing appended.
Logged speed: mph 5
